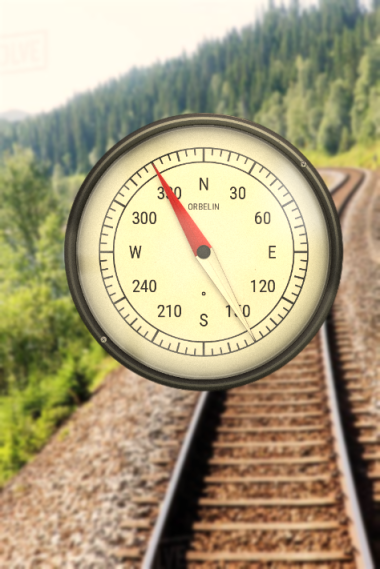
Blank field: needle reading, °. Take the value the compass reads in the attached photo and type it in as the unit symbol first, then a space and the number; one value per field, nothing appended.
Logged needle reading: ° 330
